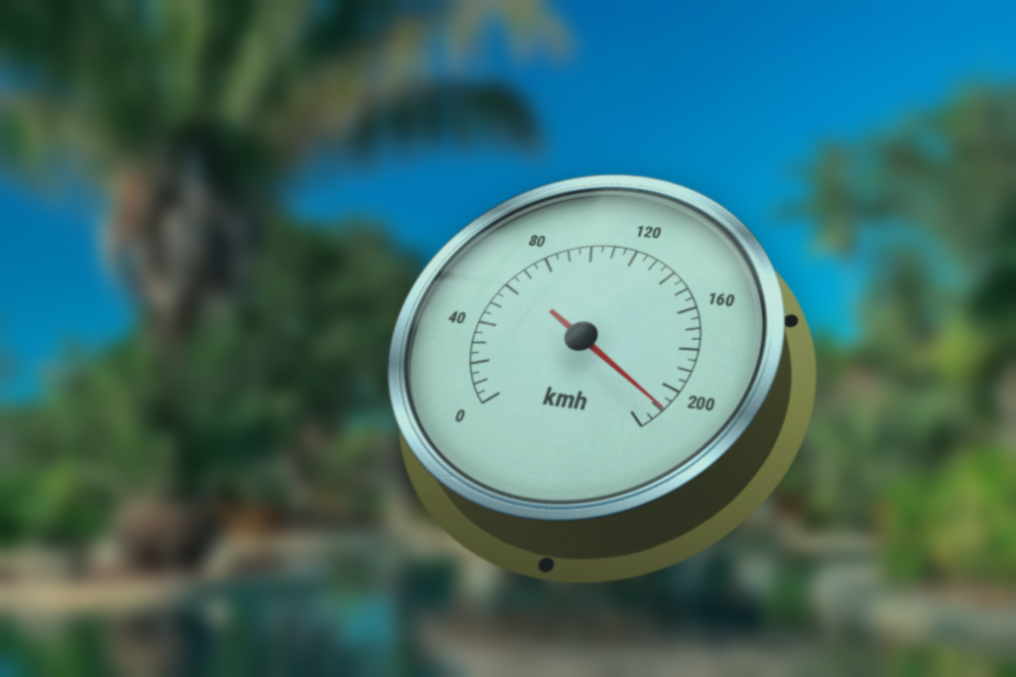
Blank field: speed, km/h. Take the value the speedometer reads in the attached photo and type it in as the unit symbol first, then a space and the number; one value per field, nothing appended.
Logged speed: km/h 210
